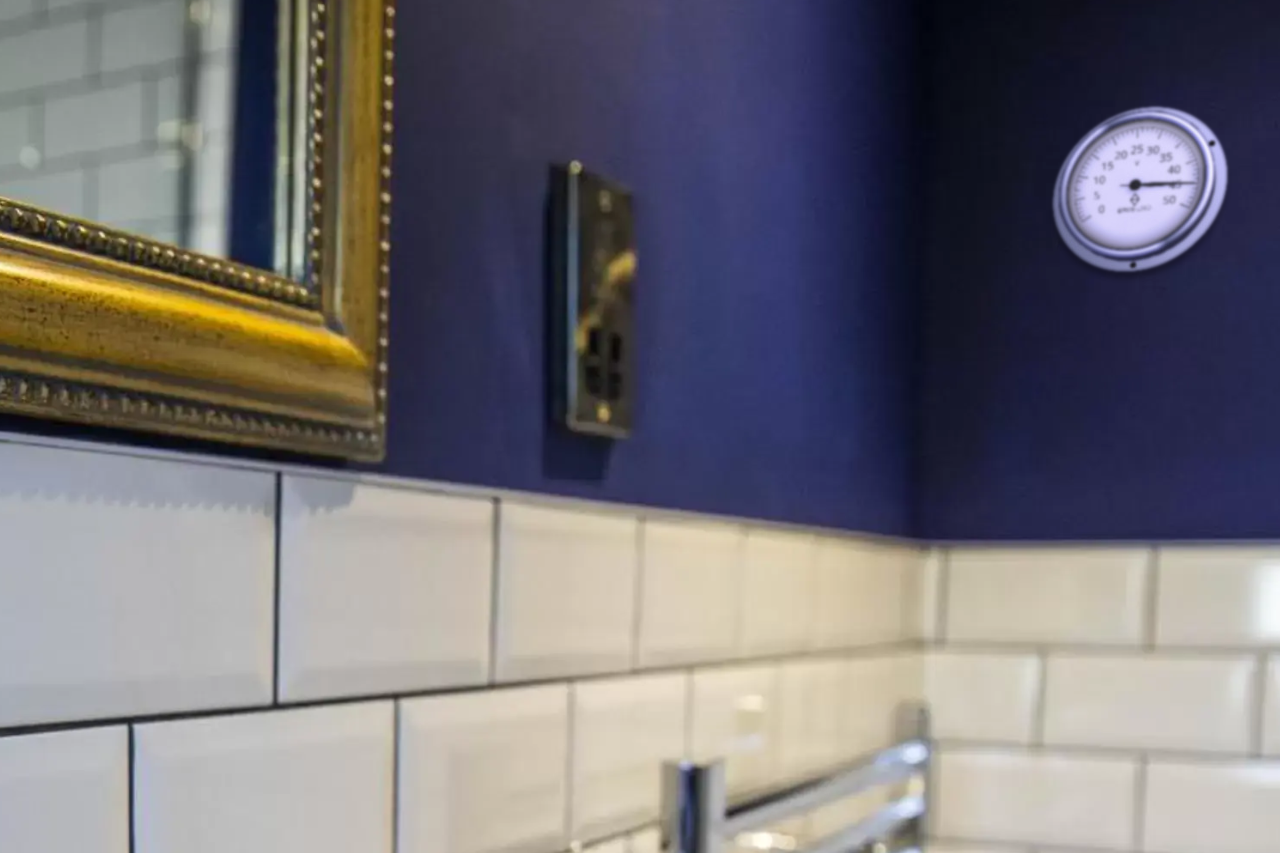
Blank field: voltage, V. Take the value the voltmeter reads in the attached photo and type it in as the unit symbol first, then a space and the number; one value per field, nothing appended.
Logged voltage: V 45
